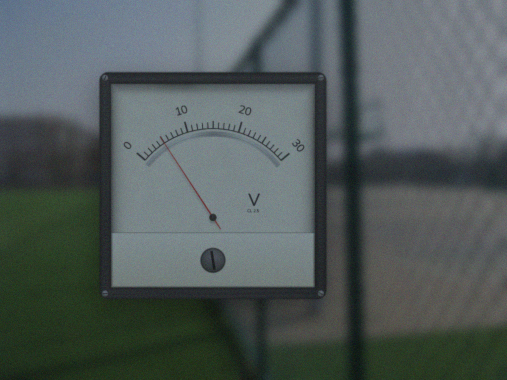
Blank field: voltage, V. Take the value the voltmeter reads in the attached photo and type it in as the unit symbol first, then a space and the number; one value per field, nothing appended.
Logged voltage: V 5
